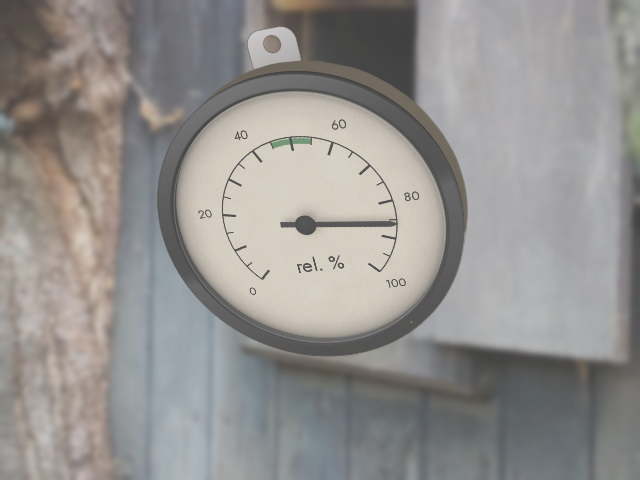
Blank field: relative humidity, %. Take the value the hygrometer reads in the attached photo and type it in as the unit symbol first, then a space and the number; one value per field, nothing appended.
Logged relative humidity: % 85
